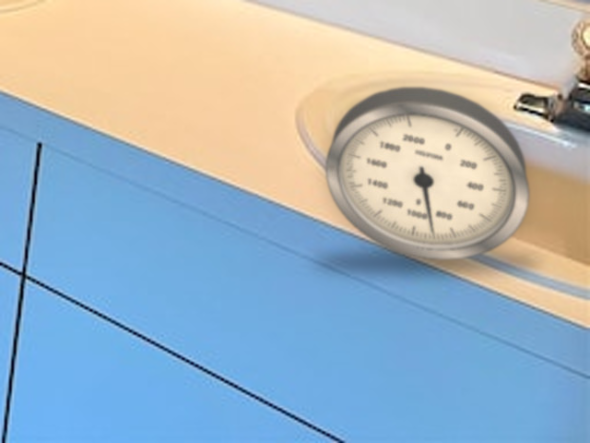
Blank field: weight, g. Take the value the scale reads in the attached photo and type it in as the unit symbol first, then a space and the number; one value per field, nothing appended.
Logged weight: g 900
